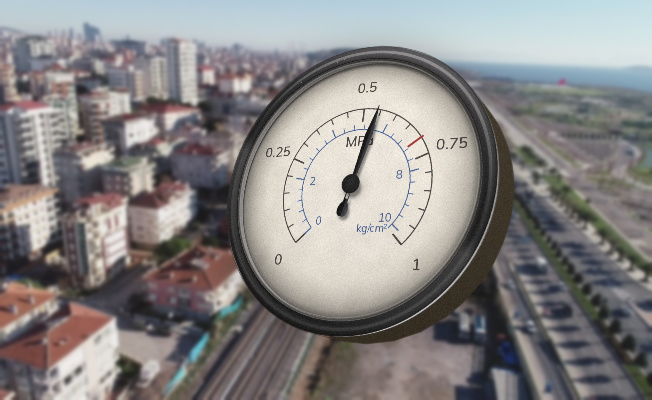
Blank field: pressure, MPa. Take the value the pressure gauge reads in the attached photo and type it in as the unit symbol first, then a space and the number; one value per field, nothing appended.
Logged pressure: MPa 0.55
